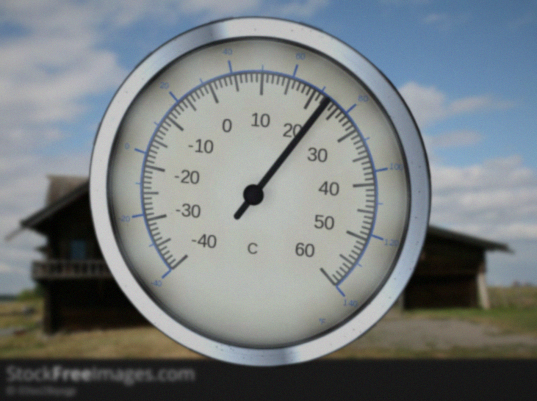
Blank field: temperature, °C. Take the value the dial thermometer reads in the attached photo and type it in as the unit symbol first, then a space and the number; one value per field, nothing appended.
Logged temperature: °C 23
